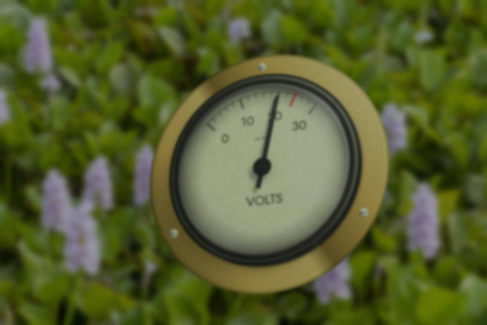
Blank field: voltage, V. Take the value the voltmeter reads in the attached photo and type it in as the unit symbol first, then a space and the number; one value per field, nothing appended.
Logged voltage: V 20
